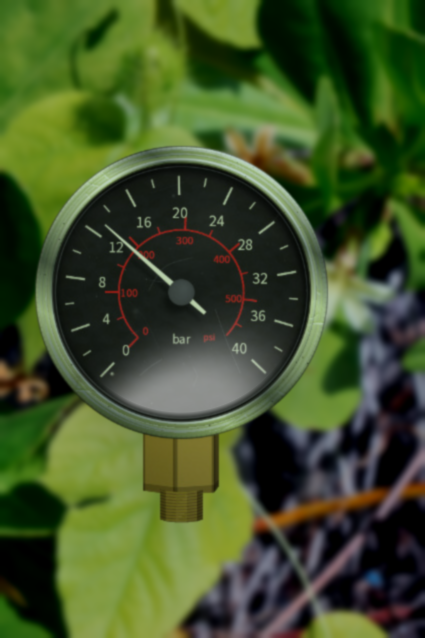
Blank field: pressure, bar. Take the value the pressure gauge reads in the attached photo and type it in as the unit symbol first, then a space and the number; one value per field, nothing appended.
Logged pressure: bar 13
